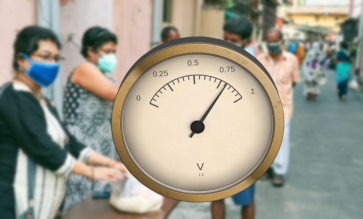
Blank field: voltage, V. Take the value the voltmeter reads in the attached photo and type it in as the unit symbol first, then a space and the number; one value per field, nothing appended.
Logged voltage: V 0.8
